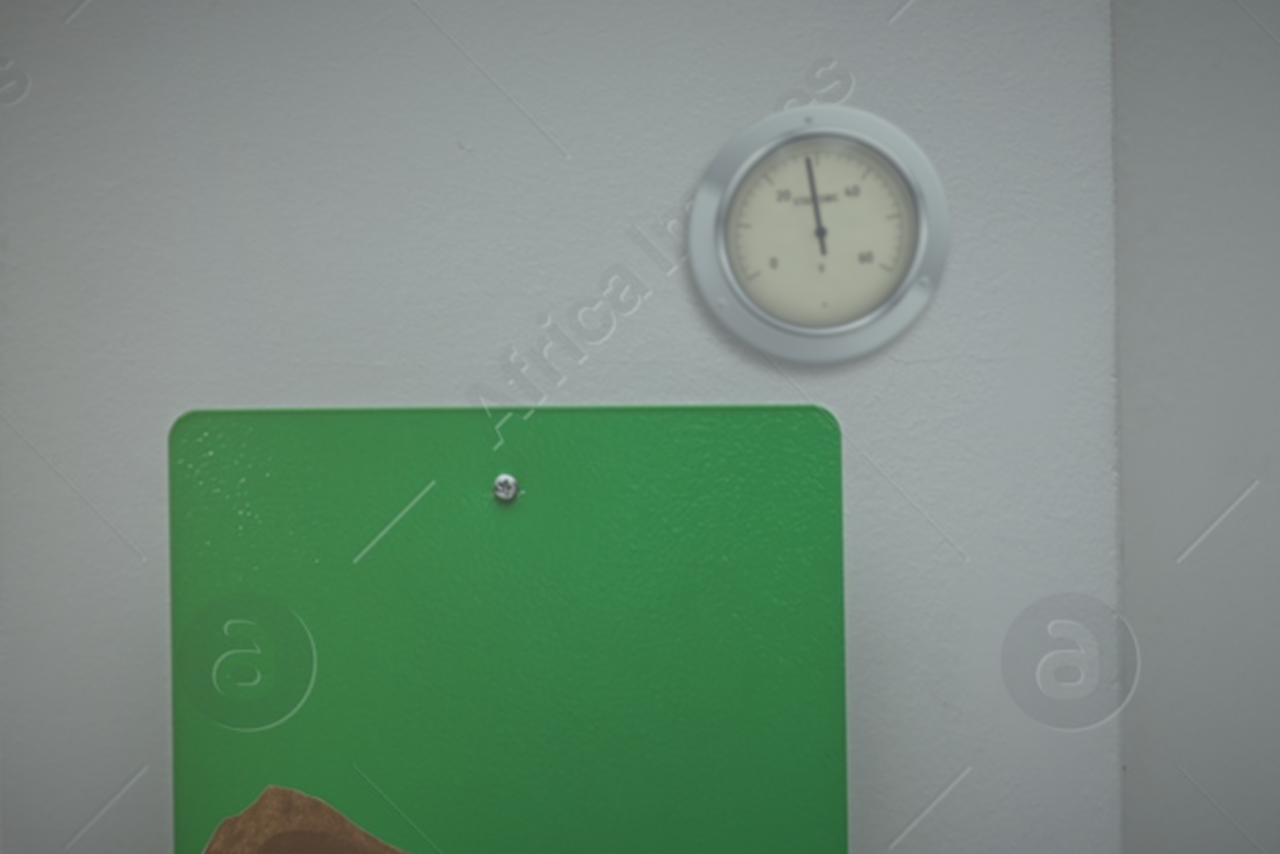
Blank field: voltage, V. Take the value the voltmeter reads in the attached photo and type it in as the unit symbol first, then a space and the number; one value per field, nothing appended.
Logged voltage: V 28
